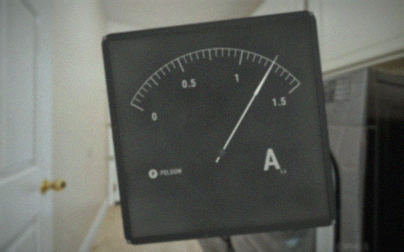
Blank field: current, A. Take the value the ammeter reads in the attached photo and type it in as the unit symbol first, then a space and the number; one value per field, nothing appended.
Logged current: A 1.25
